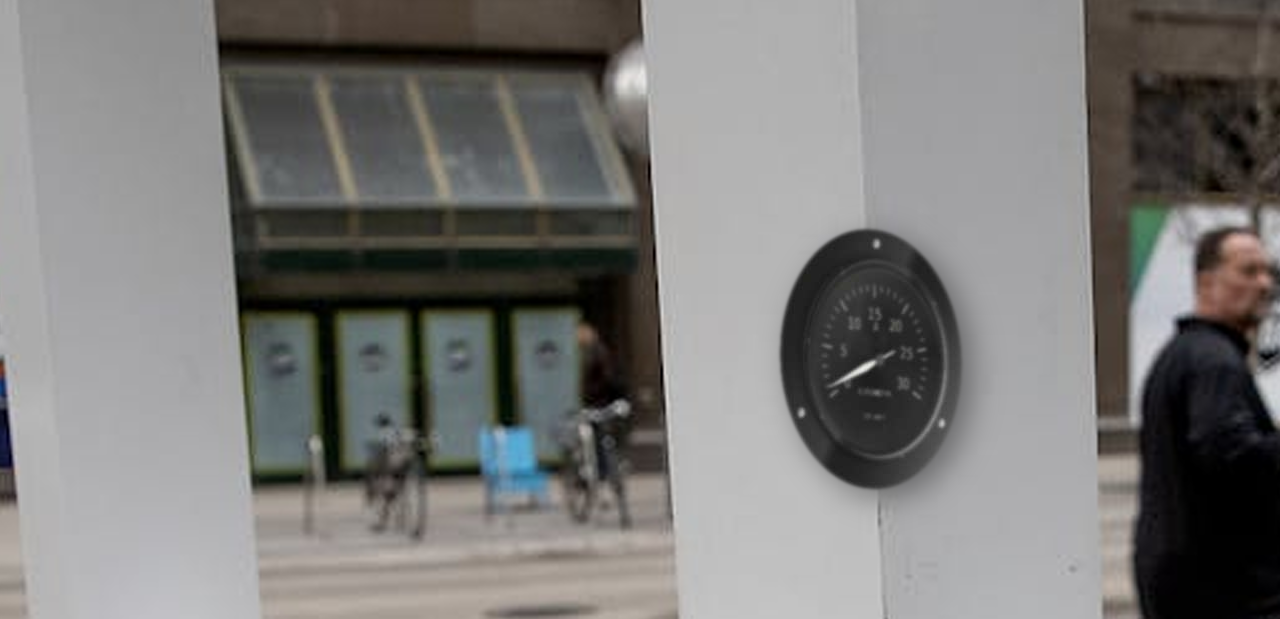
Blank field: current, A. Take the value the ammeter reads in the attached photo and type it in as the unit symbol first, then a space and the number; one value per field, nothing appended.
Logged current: A 1
